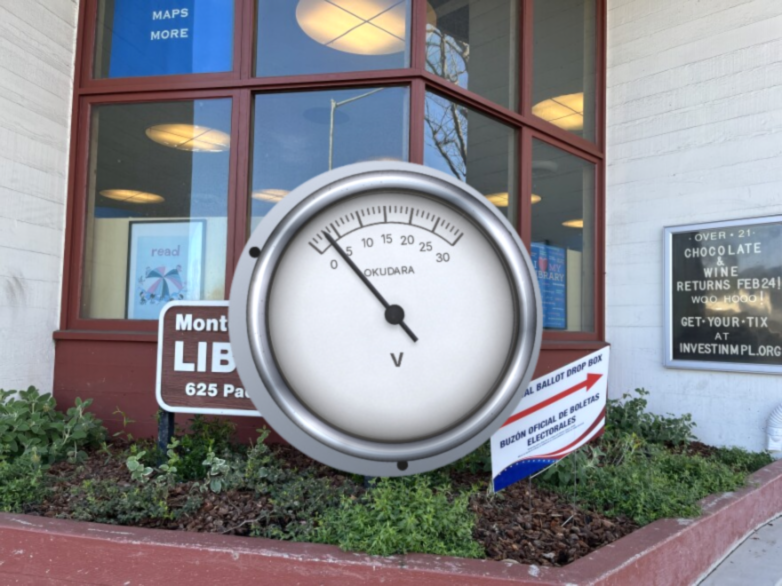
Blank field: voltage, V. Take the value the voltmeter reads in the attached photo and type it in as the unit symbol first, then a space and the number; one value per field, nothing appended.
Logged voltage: V 3
